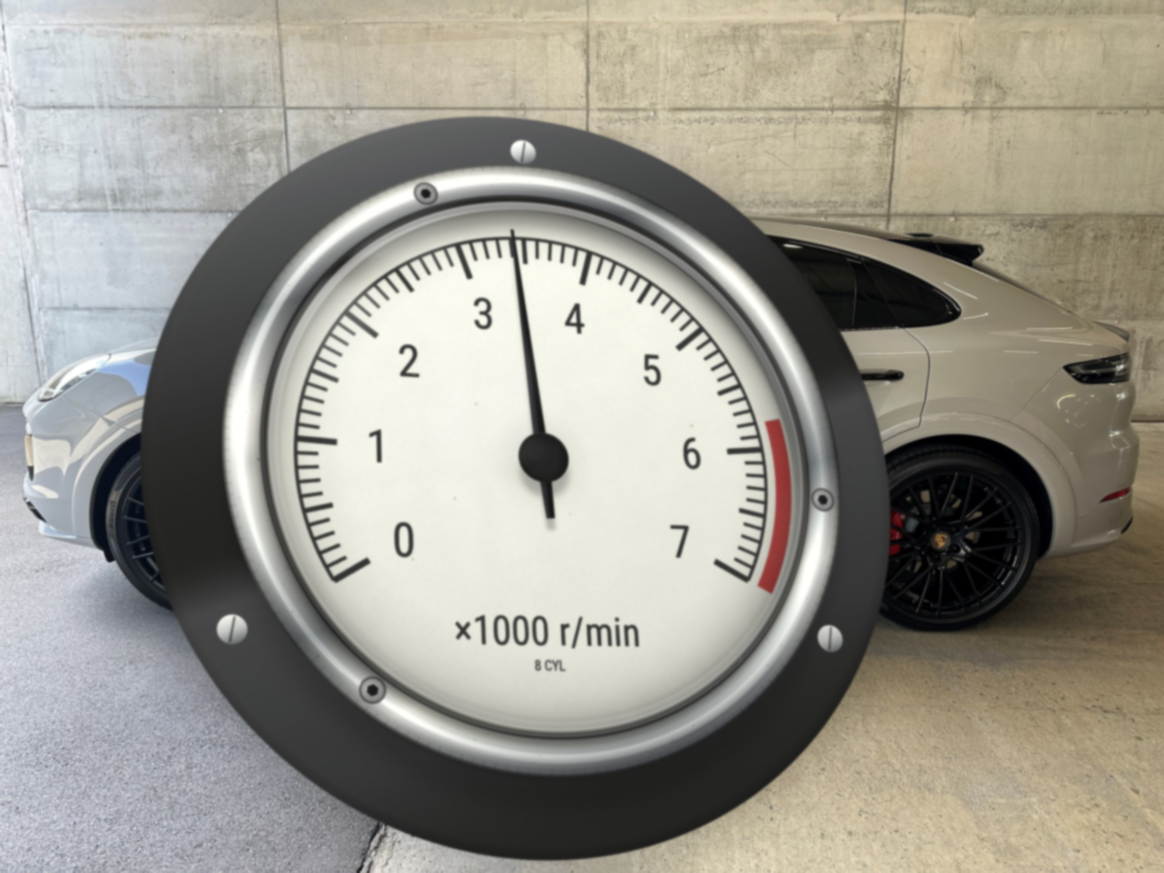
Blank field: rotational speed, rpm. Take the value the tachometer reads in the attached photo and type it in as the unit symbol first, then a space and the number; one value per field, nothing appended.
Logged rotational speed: rpm 3400
